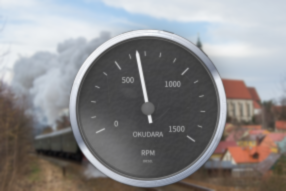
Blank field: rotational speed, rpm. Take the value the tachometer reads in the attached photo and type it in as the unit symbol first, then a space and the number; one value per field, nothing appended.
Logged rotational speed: rpm 650
